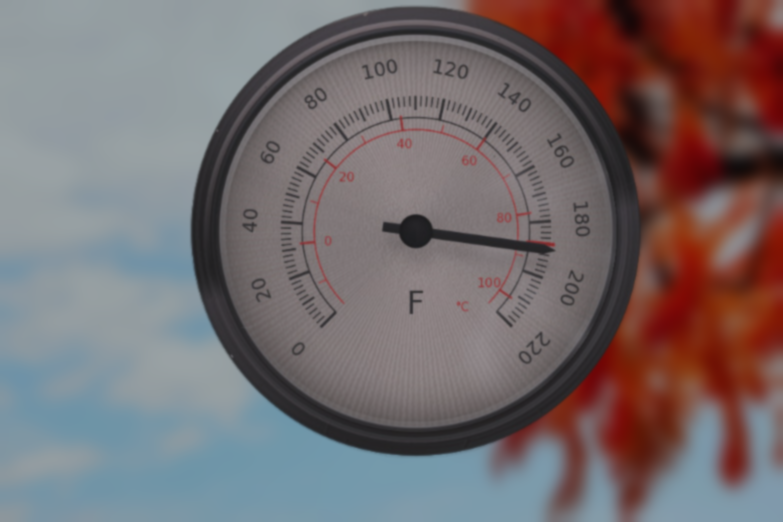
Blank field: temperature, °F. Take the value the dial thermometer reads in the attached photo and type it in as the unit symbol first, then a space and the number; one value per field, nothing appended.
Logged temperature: °F 190
